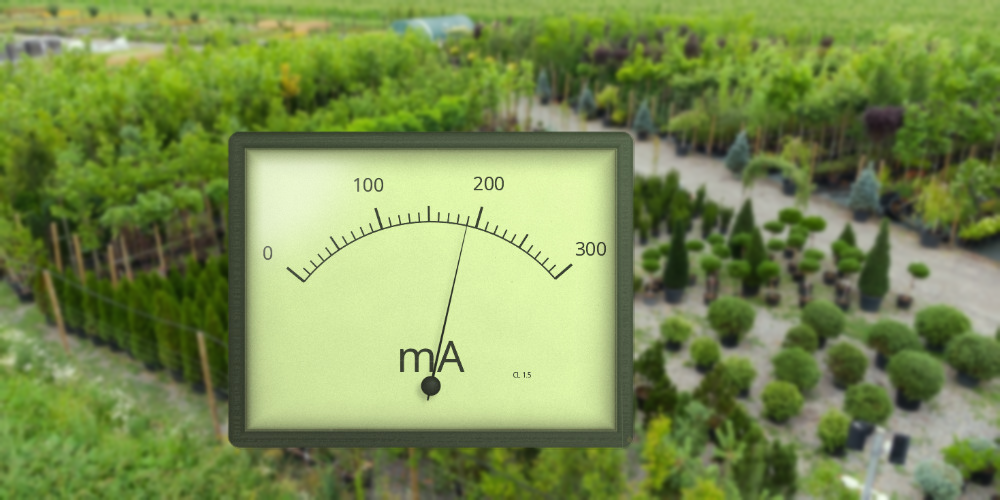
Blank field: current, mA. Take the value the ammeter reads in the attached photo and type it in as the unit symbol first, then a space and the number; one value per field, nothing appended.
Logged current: mA 190
